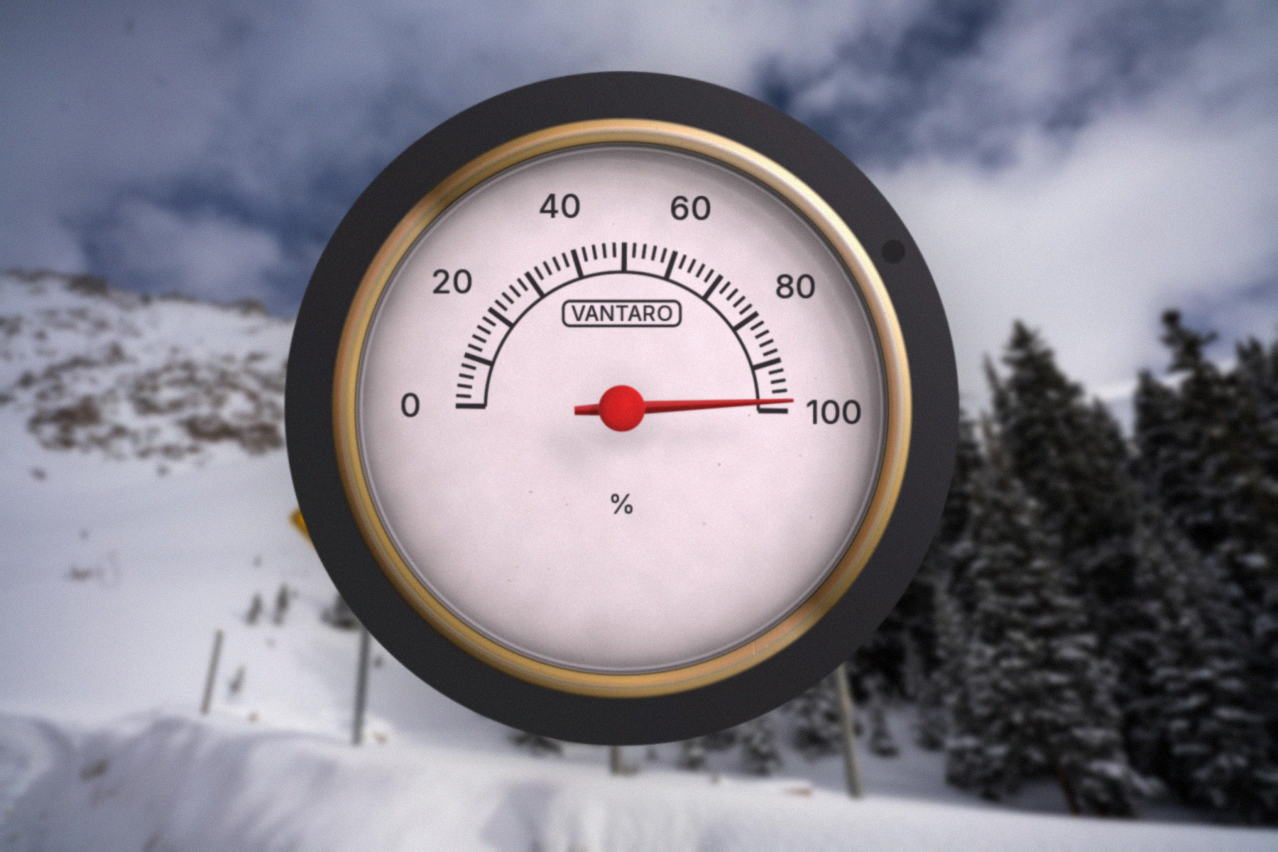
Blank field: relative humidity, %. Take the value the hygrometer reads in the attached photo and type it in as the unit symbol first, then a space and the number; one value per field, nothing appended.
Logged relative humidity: % 98
